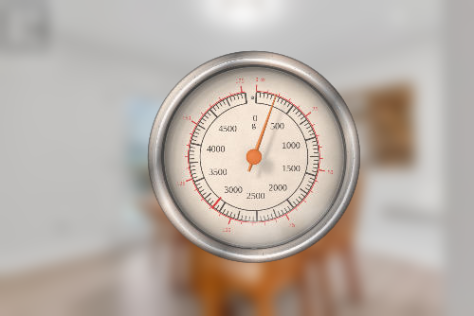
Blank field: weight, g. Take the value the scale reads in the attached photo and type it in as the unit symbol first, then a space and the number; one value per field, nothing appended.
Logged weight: g 250
